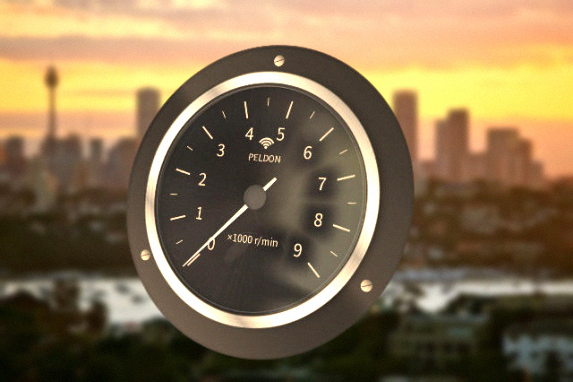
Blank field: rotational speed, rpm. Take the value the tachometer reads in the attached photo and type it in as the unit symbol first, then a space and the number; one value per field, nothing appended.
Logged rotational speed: rpm 0
